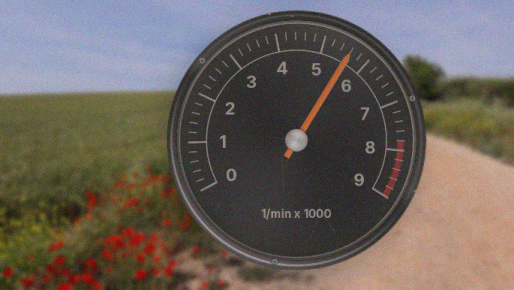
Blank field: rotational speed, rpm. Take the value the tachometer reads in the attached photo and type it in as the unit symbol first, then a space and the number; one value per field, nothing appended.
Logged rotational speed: rpm 5600
